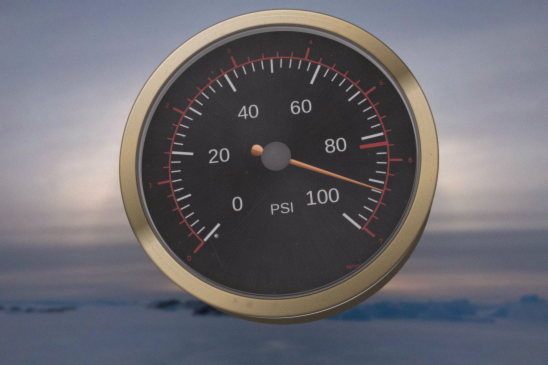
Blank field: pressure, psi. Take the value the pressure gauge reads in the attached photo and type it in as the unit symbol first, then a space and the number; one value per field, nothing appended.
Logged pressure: psi 92
